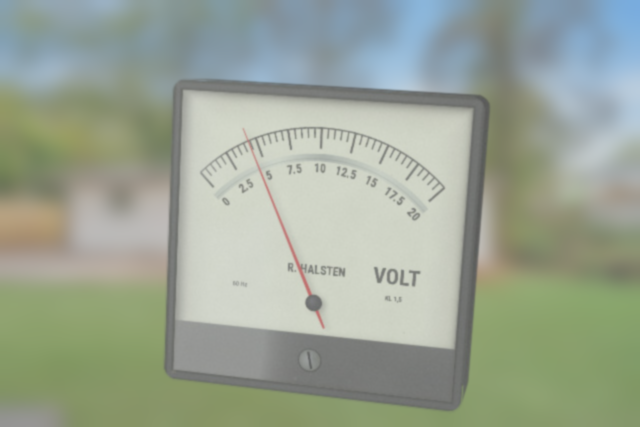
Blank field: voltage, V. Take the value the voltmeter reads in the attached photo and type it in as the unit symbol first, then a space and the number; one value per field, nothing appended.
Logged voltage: V 4.5
